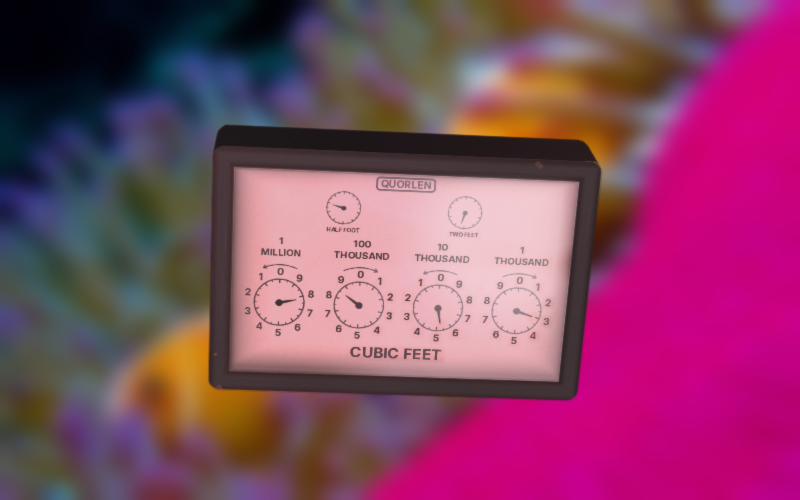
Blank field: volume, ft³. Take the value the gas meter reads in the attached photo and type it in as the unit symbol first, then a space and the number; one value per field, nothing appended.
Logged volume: ft³ 785300
